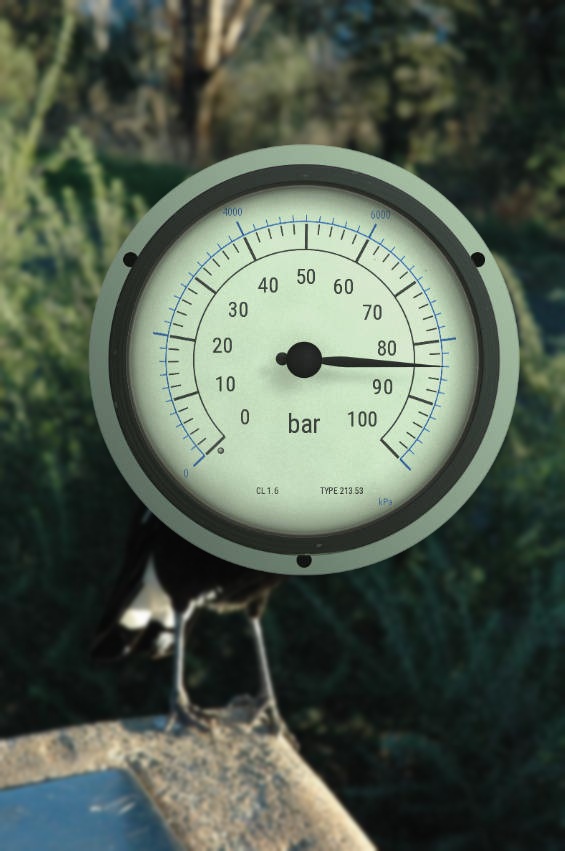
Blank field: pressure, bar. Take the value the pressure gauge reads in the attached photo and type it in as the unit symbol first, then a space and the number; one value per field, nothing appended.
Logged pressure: bar 84
